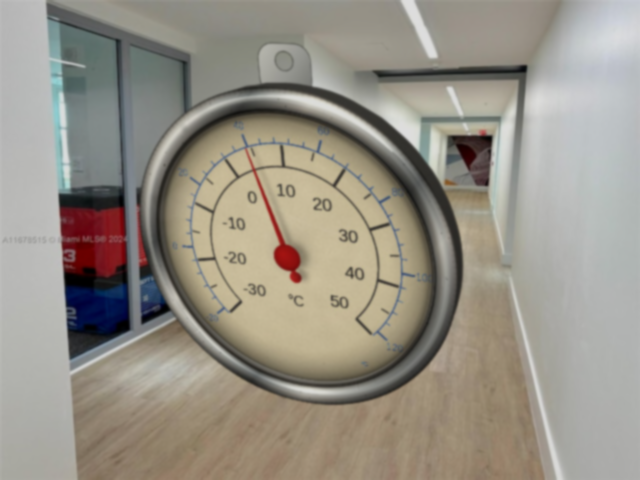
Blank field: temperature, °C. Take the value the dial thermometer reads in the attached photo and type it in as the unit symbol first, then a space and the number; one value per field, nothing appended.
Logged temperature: °C 5
